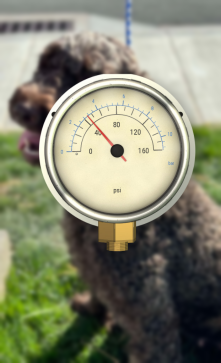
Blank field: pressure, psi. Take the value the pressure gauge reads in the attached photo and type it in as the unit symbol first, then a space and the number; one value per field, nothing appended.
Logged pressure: psi 45
